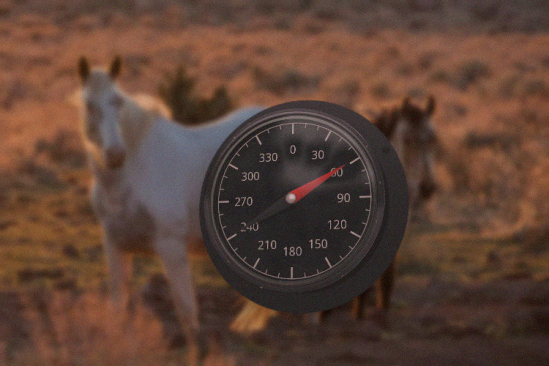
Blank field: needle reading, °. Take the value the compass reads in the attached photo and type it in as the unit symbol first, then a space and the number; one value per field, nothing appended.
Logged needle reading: ° 60
